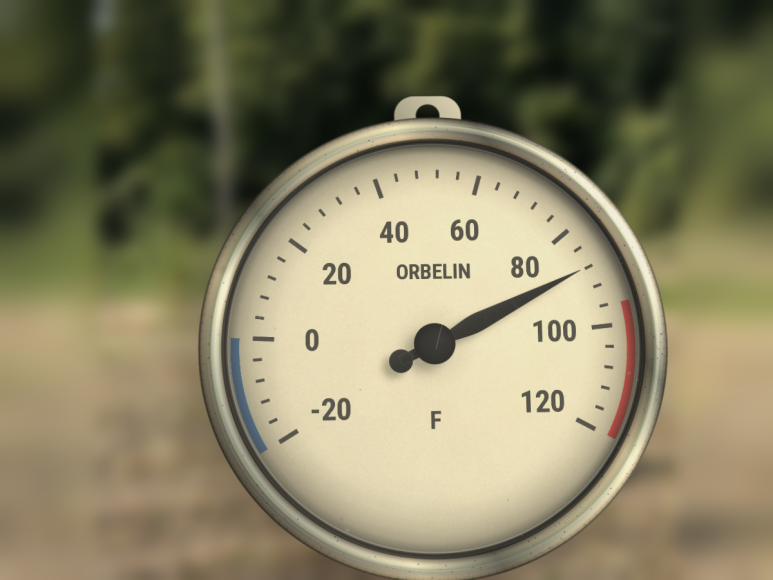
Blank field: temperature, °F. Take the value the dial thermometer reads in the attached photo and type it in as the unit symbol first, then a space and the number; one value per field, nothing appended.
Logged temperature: °F 88
